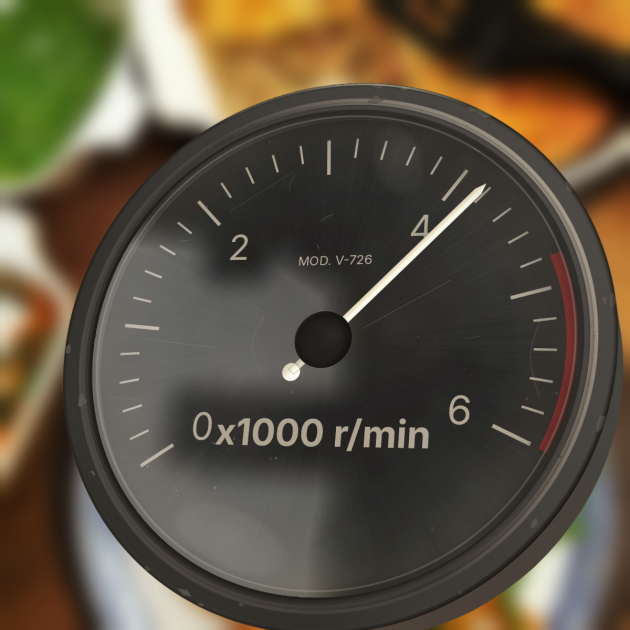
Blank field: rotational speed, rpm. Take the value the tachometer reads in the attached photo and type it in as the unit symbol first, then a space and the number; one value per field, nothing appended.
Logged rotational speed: rpm 4200
